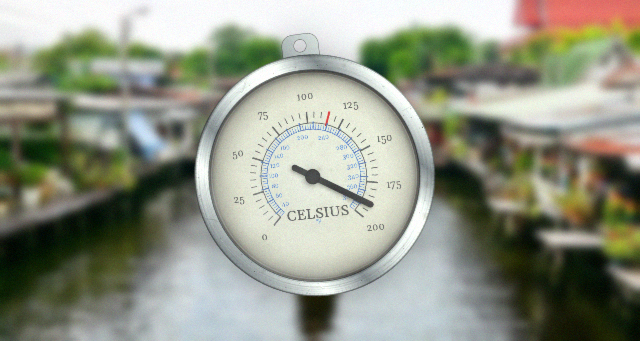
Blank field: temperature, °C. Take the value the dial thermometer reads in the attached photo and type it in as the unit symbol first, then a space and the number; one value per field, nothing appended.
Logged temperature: °C 190
